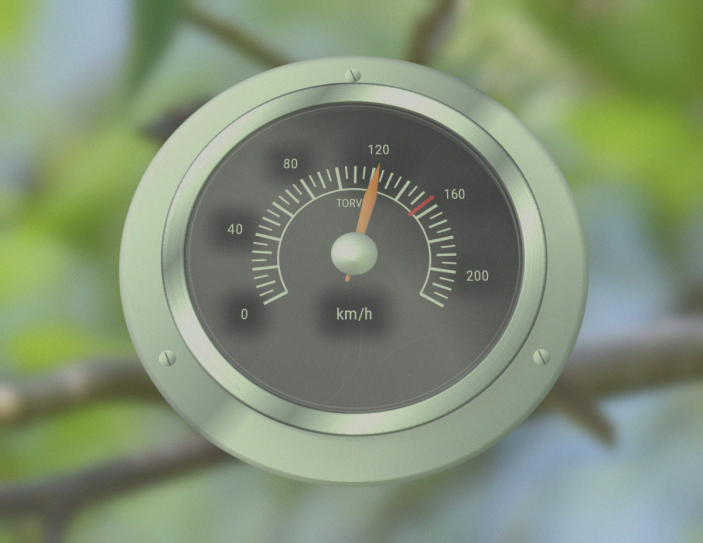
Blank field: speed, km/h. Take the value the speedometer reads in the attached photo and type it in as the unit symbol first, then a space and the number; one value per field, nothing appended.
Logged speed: km/h 122.5
